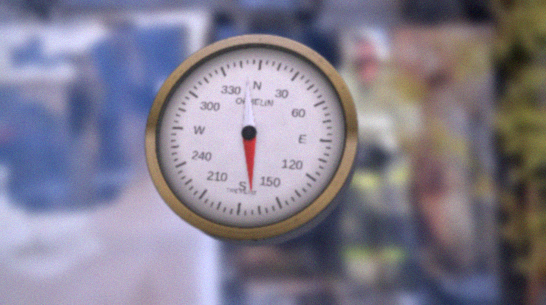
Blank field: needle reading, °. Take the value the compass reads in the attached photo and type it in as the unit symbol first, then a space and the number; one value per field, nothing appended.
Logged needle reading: ° 170
